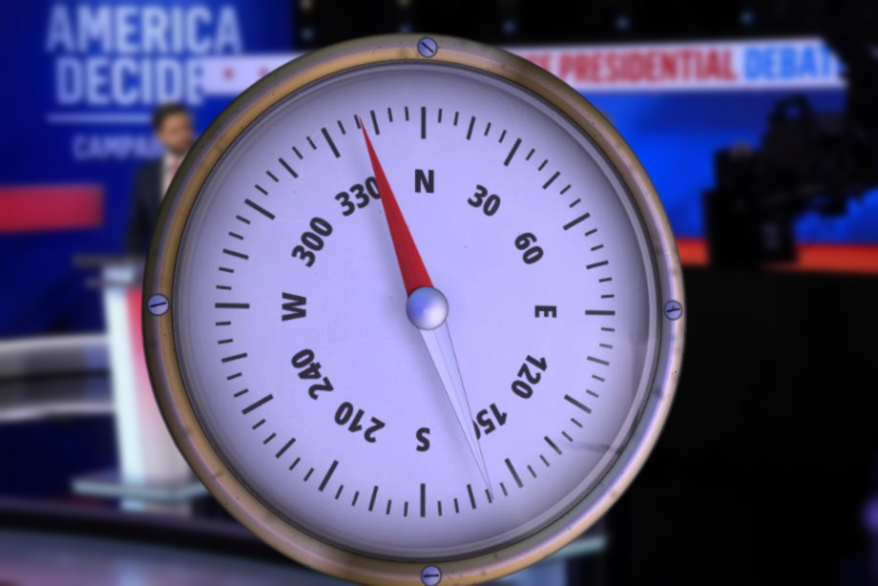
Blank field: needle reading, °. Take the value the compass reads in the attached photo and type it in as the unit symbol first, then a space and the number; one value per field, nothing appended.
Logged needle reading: ° 340
